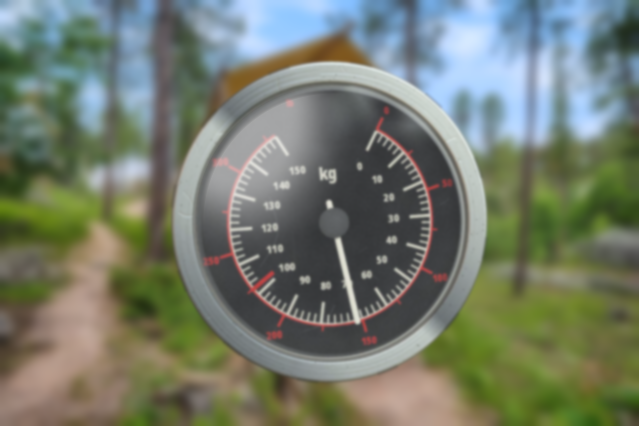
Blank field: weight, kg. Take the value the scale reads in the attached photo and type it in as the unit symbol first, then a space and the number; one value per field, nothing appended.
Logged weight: kg 70
